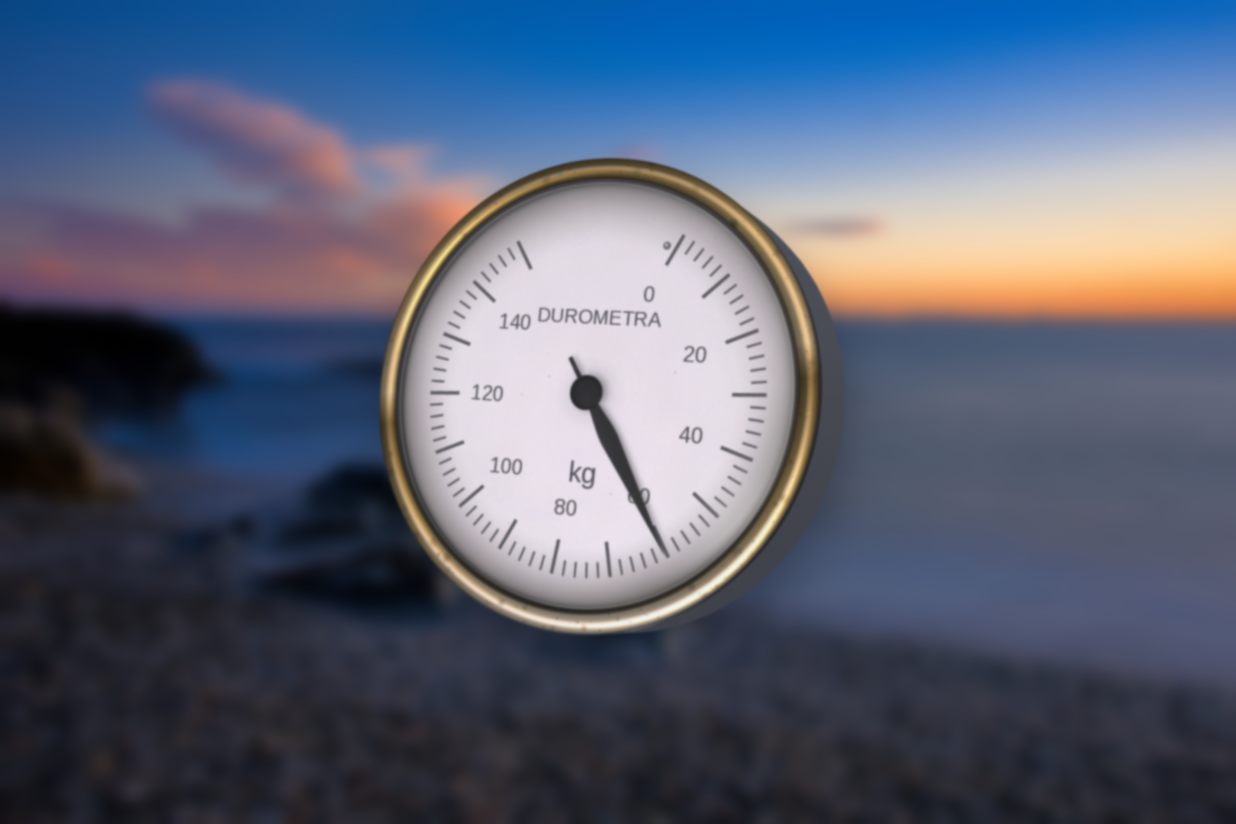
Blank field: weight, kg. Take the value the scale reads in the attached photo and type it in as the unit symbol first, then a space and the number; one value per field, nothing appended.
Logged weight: kg 60
